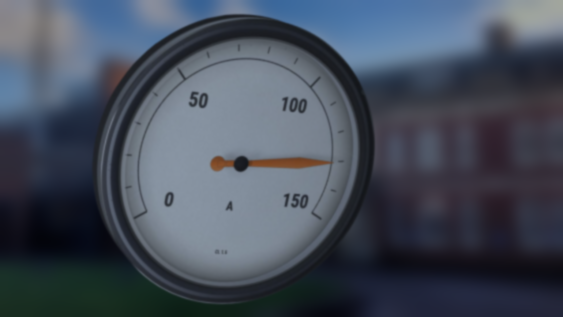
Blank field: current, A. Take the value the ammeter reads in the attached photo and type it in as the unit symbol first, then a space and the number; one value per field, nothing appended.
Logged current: A 130
